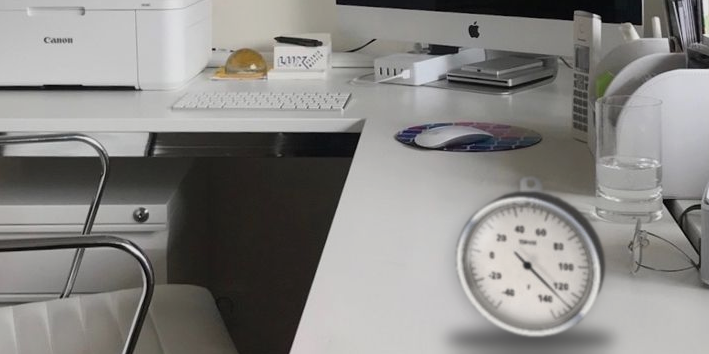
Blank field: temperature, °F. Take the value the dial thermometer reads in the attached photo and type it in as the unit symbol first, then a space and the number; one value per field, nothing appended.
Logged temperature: °F 128
